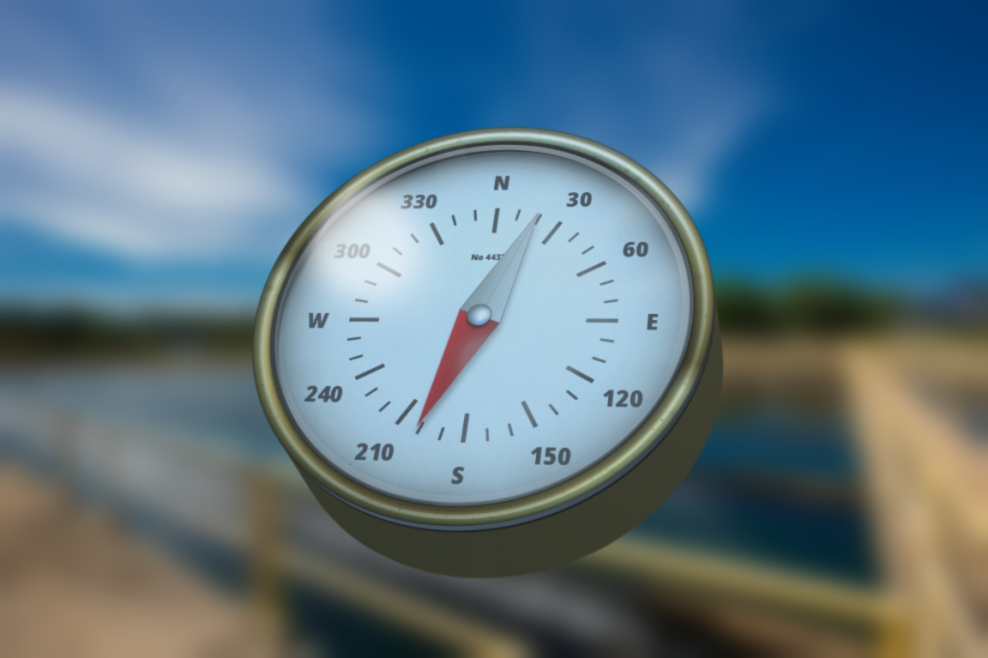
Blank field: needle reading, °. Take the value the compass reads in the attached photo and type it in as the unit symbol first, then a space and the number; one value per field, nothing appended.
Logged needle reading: ° 200
